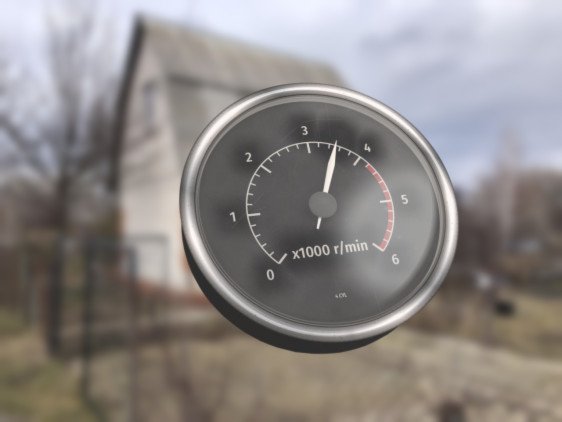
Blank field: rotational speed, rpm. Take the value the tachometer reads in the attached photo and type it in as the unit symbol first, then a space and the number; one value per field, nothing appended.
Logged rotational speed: rpm 3500
